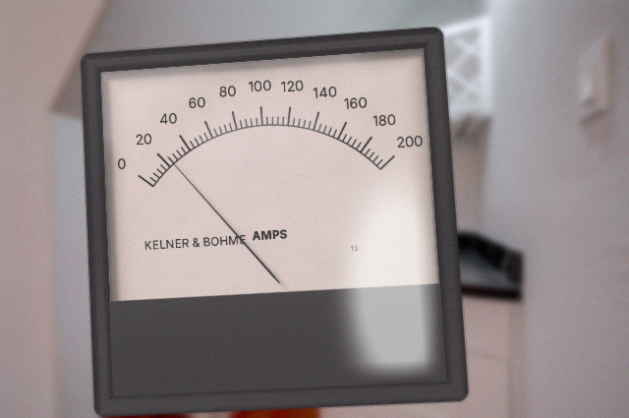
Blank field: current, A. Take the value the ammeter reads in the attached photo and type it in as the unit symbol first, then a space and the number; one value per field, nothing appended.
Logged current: A 24
